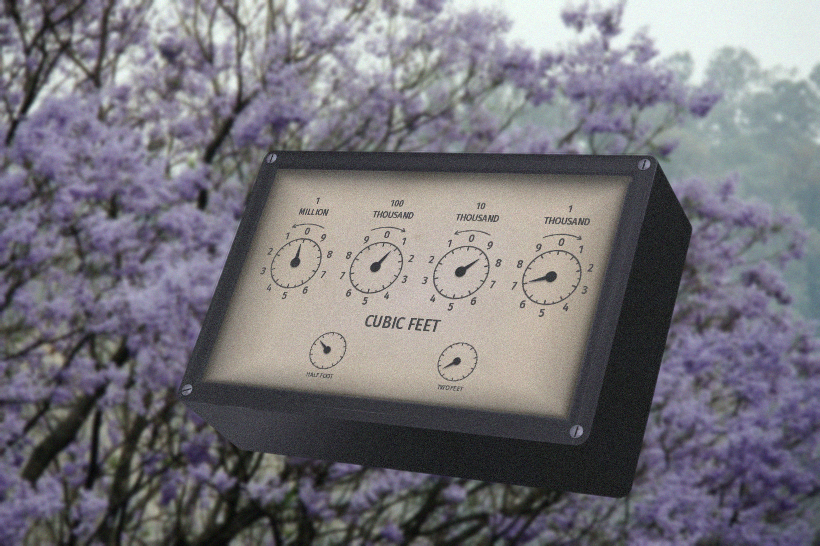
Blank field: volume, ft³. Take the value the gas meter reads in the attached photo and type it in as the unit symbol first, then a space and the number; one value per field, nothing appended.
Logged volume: ft³ 8700
